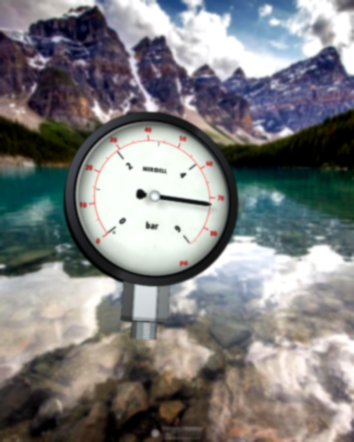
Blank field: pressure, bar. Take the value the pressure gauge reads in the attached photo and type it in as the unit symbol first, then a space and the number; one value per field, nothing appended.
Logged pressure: bar 5
